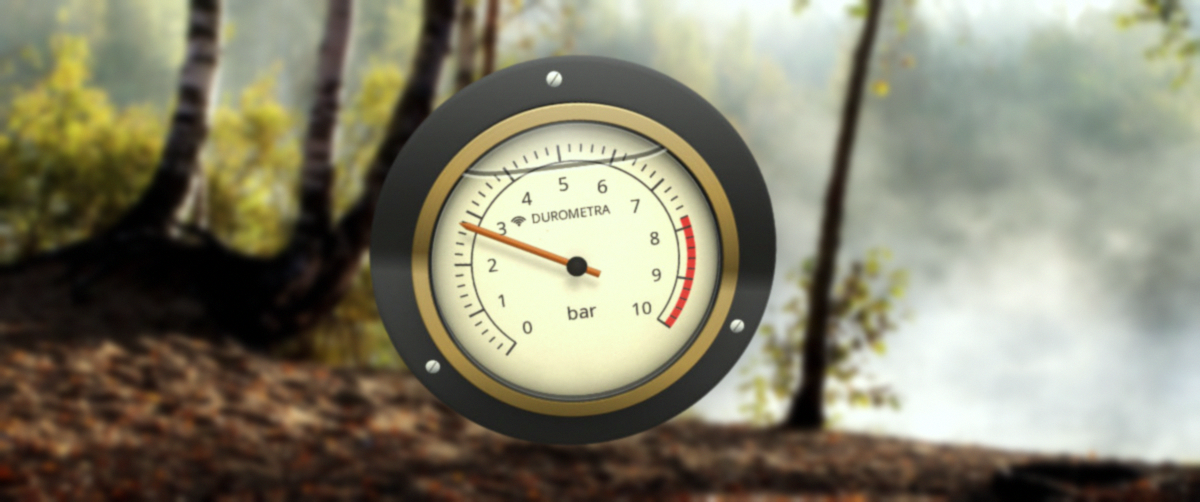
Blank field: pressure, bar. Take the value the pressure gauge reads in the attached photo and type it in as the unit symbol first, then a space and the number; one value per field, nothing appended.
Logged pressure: bar 2.8
